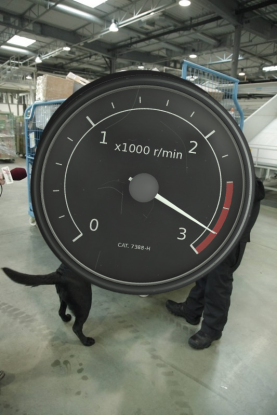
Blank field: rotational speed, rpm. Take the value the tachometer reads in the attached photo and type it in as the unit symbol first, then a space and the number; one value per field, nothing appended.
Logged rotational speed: rpm 2800
